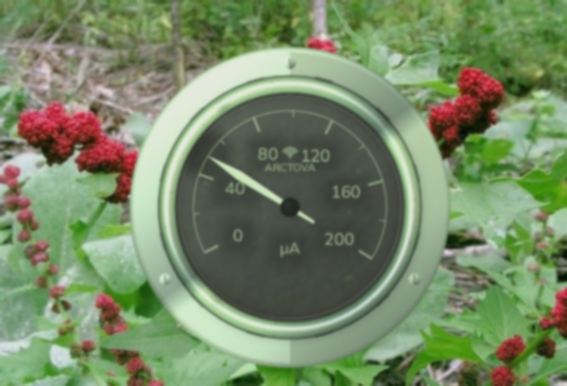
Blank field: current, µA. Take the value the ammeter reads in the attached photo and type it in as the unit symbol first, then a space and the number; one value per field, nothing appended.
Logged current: µA 50
